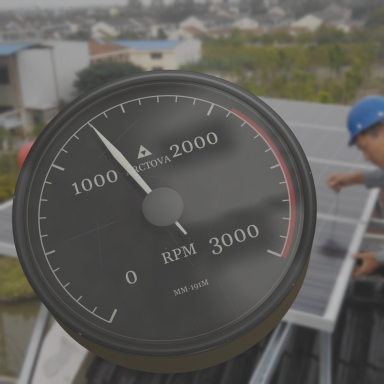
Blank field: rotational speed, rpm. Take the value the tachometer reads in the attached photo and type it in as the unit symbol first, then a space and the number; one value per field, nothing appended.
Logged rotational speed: rpm 1300
